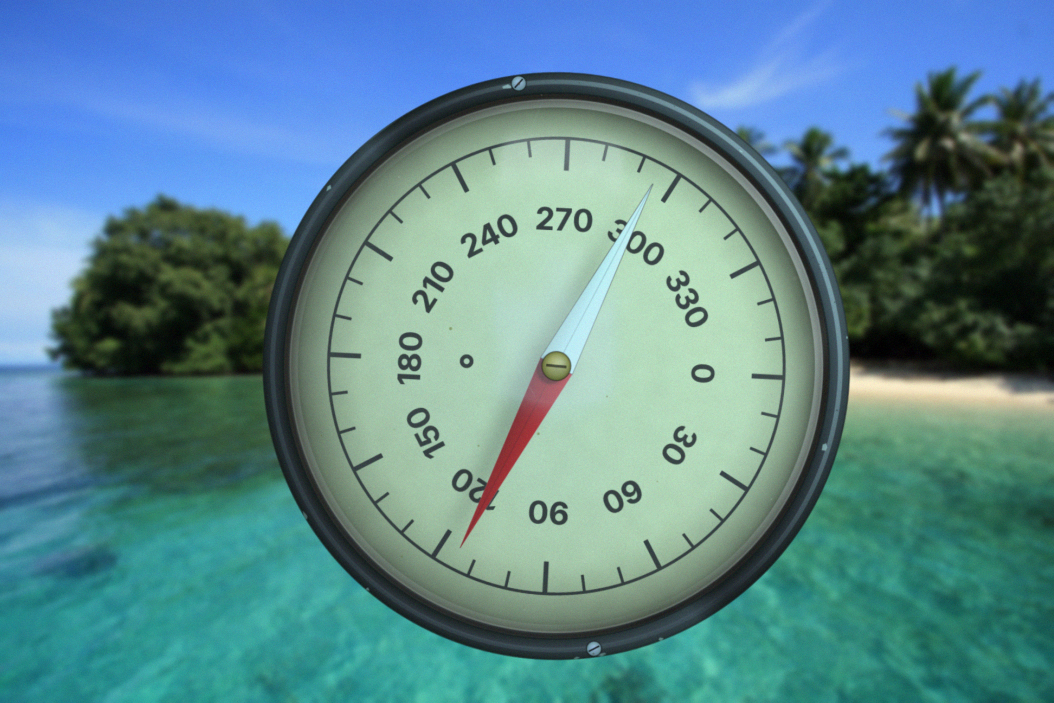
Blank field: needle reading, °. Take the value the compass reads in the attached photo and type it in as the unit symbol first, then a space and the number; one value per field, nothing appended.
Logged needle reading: ° 115
